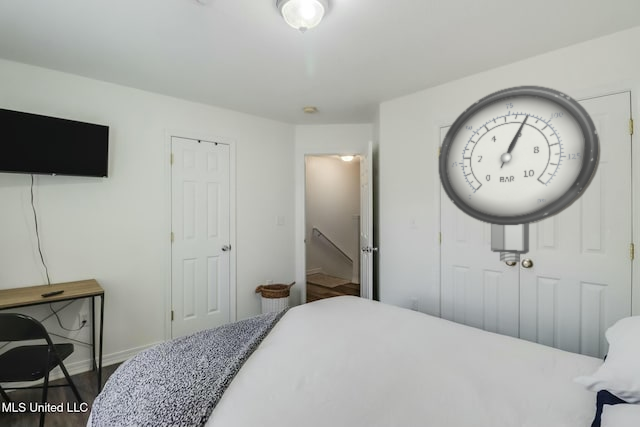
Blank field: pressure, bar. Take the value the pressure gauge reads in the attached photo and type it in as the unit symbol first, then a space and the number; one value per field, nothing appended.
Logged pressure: bar 6
